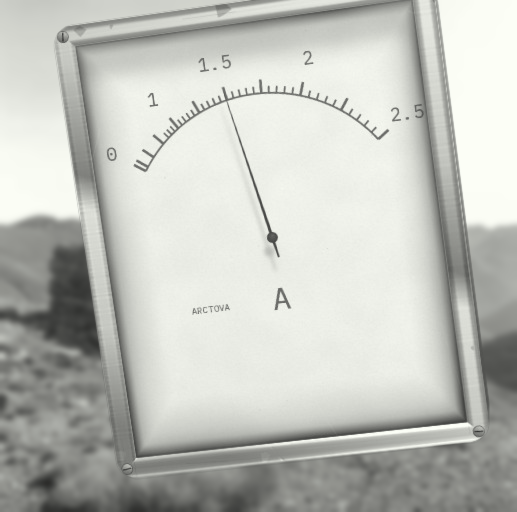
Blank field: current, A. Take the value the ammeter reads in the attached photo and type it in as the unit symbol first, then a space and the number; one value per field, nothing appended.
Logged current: A 1.5
